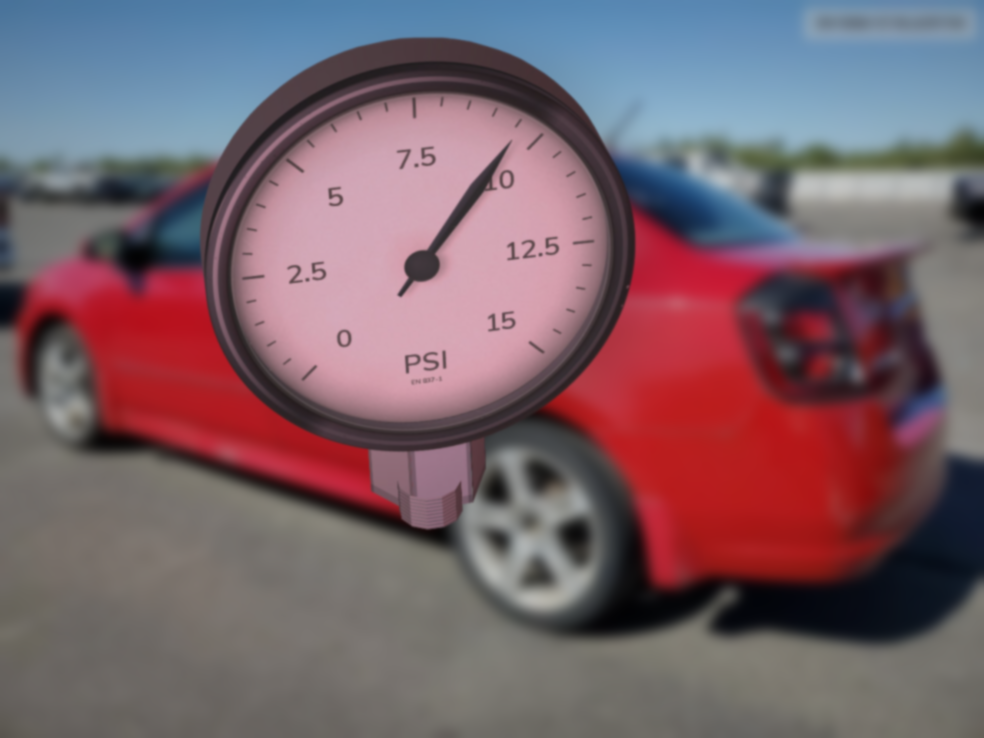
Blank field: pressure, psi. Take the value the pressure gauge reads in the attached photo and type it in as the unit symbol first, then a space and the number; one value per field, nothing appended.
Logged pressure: psi 9.5
